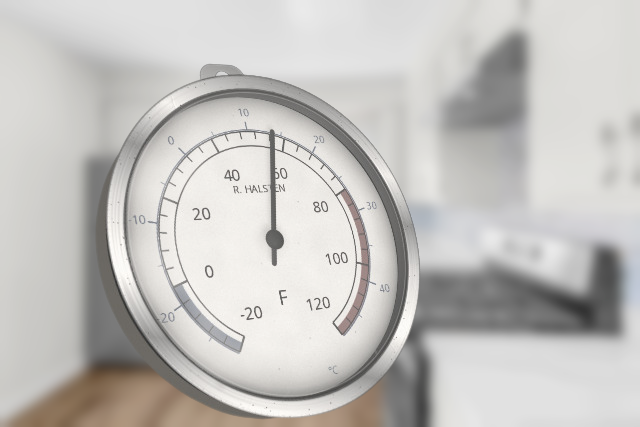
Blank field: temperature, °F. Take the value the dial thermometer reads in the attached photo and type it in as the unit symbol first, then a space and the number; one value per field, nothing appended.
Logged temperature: °F 56
